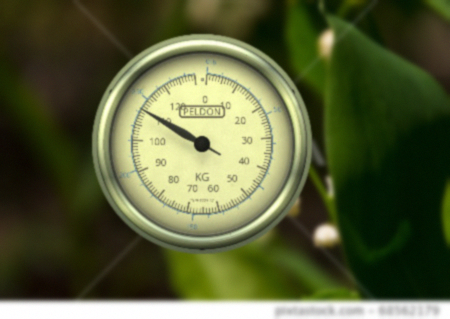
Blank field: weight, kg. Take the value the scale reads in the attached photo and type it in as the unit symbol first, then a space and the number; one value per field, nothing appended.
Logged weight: kg 110
